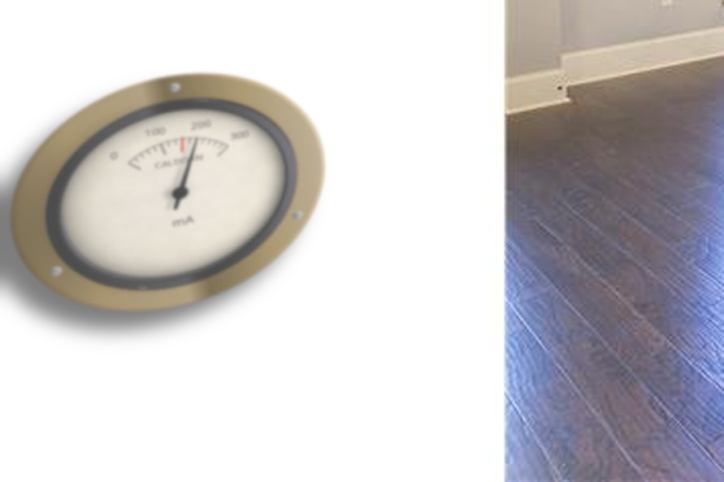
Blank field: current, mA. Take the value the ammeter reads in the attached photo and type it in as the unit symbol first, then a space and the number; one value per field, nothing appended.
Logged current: mA 200
